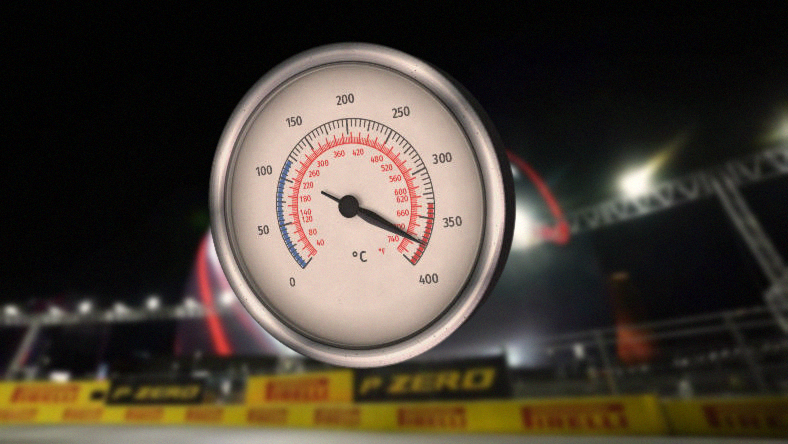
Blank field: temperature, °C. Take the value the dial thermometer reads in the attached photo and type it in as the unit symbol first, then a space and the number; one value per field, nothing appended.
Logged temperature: °C 375
